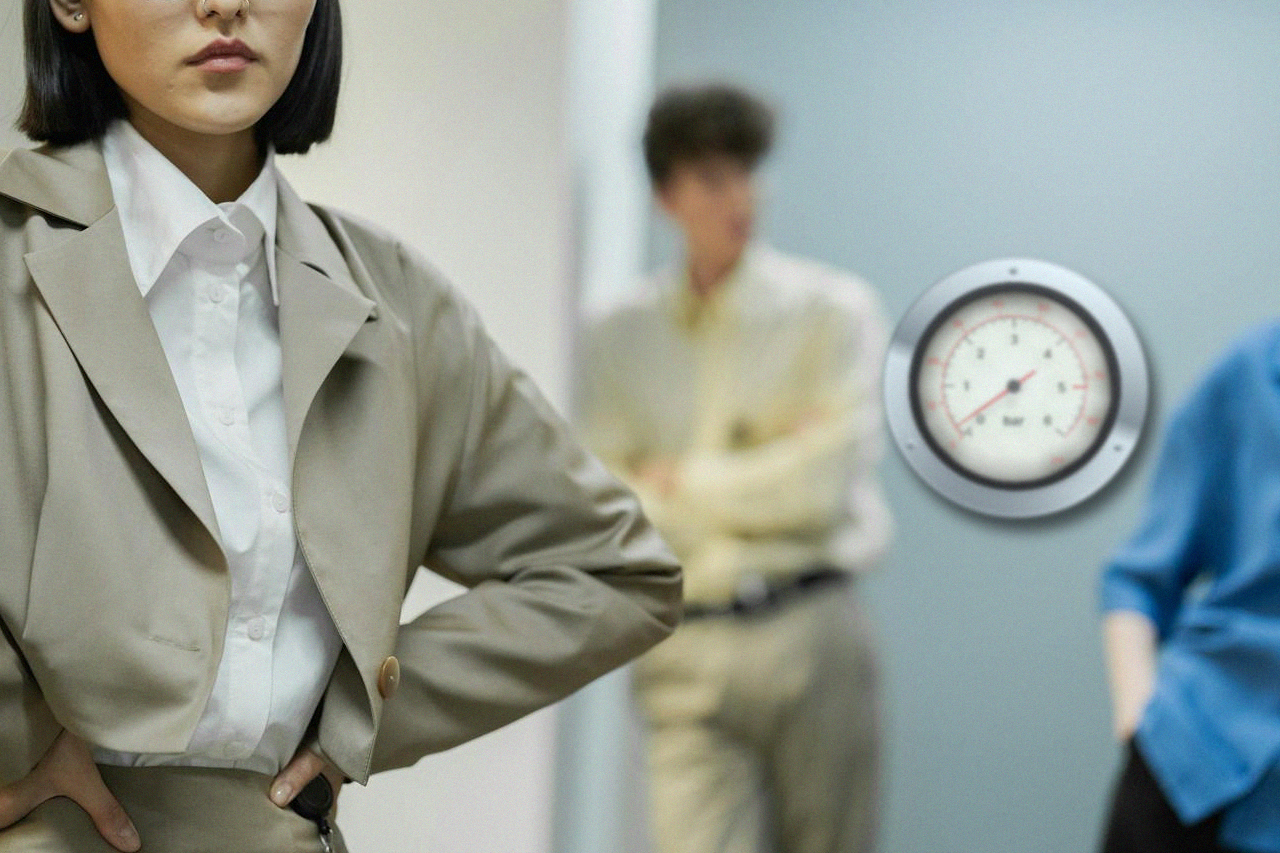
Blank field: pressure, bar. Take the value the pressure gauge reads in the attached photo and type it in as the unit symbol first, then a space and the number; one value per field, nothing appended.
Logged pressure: bar 0.2
